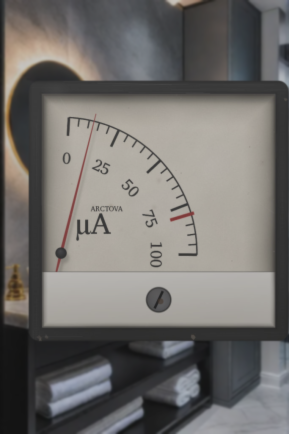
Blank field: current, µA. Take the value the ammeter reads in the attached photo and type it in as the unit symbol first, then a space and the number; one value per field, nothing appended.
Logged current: µA 12.5
